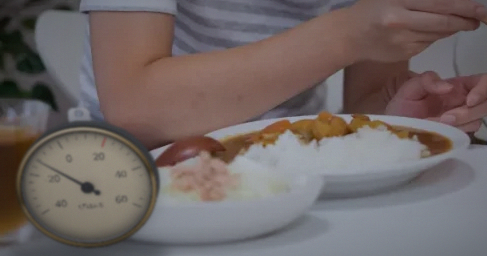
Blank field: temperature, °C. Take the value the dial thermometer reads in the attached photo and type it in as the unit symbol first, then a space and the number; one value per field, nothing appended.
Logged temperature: °C -12
